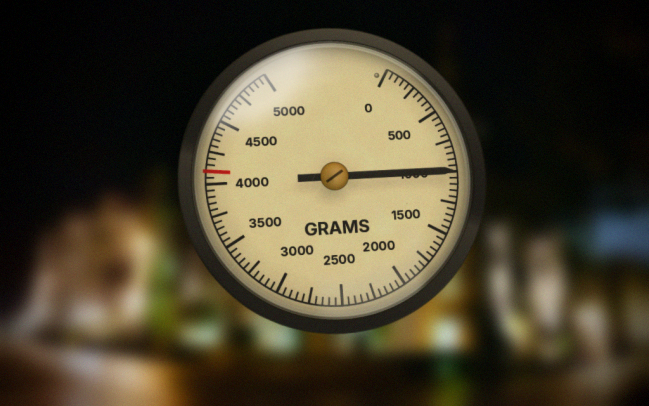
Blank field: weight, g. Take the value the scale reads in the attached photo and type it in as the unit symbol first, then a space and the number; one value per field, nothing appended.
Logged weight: g 1000
